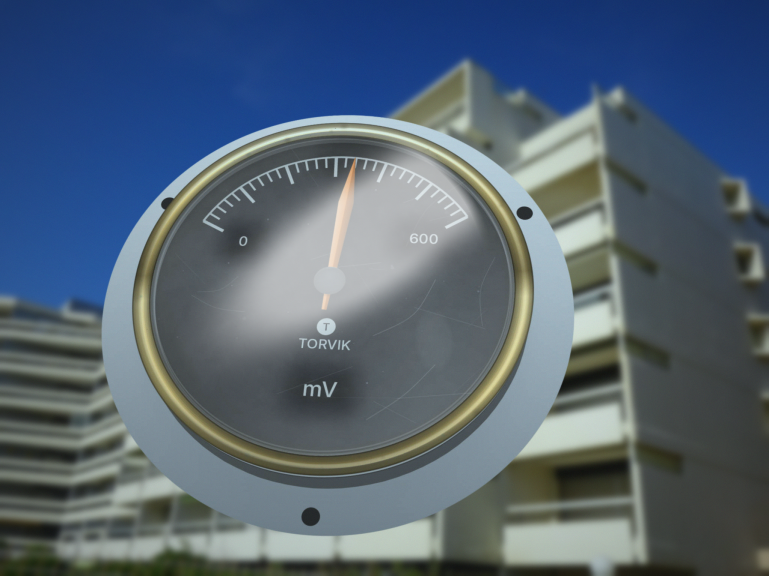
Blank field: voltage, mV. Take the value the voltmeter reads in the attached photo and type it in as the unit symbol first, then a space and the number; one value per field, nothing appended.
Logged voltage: mV 340
